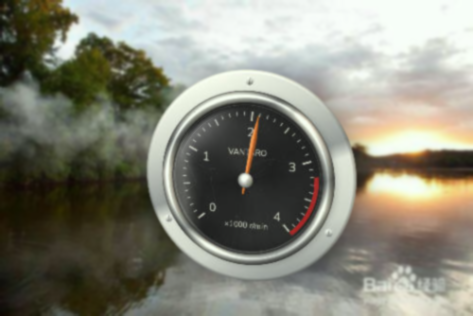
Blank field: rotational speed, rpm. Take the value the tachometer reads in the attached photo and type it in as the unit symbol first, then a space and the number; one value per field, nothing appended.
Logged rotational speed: rpm 2100
